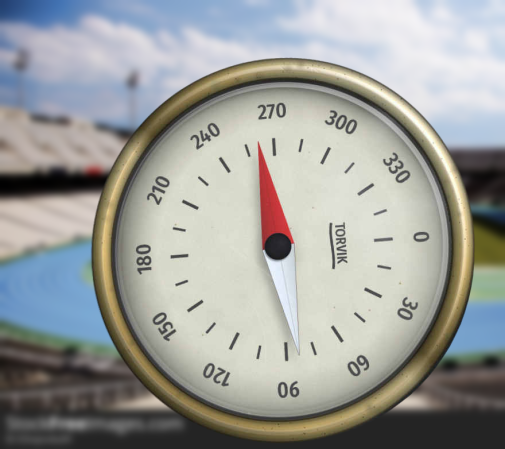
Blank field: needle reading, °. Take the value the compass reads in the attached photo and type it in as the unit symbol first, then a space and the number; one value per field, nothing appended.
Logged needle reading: ° 262.5
